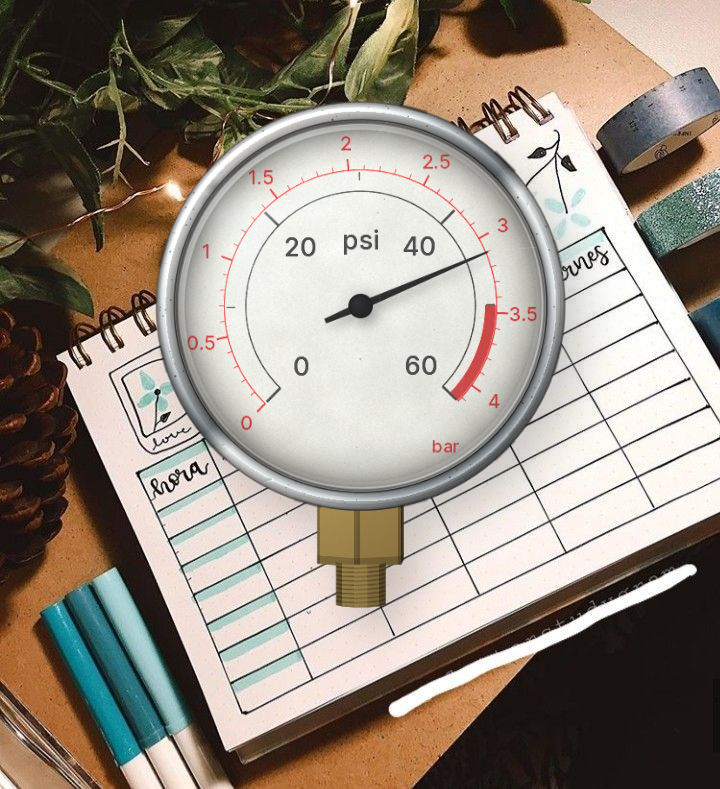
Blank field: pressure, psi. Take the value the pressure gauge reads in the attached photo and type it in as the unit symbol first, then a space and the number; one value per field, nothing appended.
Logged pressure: psi 45
